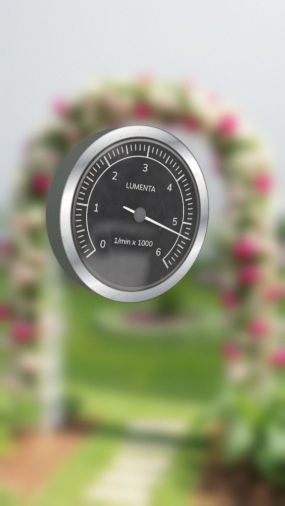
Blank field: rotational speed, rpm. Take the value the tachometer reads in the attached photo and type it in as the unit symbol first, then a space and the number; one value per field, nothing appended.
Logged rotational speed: rpm 5300
